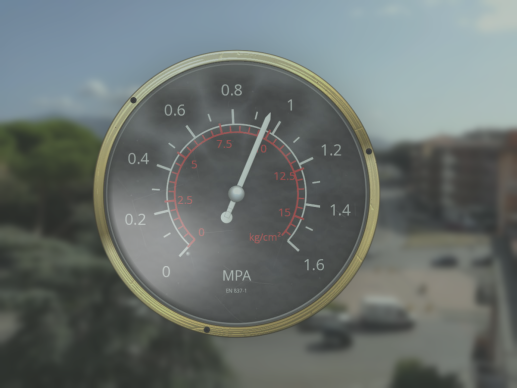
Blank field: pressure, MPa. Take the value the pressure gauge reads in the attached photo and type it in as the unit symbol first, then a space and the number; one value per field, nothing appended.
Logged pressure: MPa 0.95
